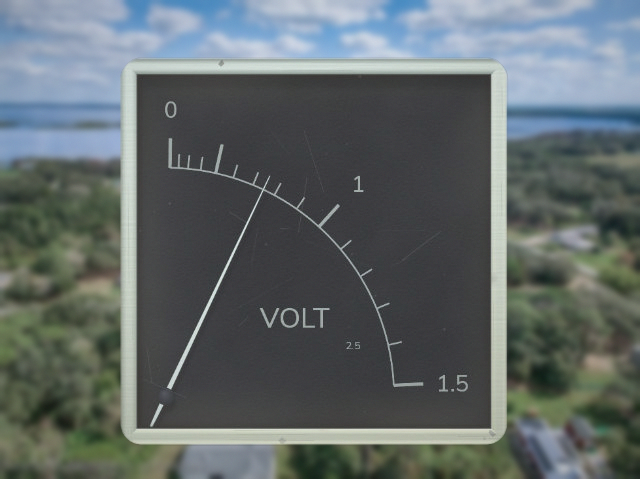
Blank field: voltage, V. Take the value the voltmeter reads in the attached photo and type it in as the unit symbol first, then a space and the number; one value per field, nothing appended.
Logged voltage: V 0.75
